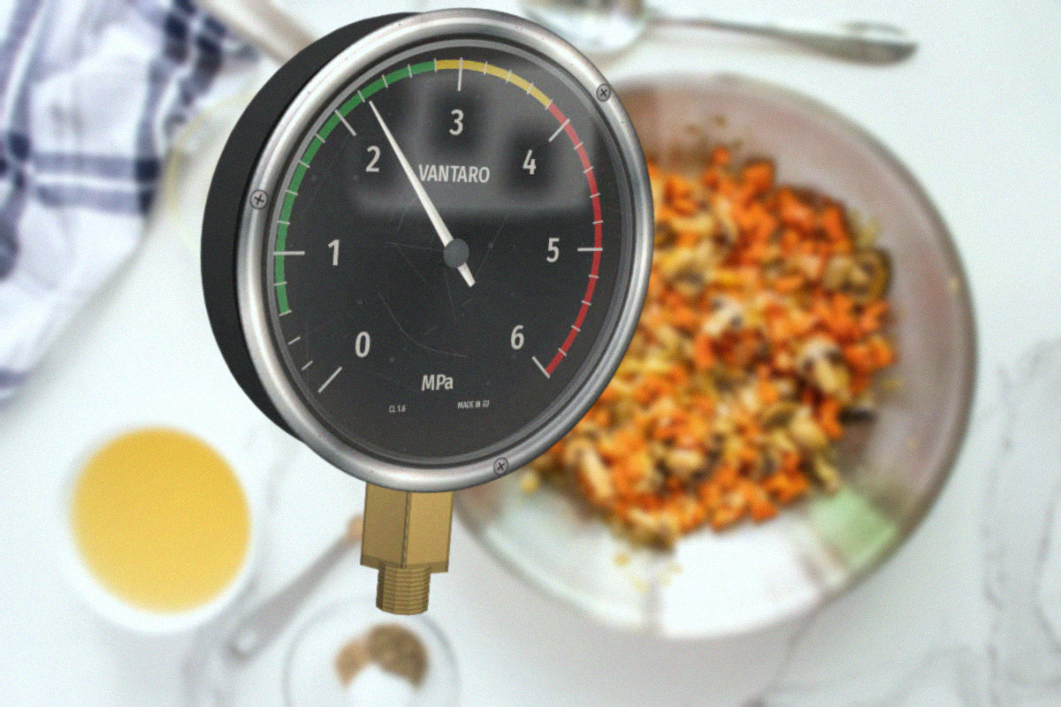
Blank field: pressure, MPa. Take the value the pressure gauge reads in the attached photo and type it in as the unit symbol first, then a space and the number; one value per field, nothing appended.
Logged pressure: MPa 2.2
